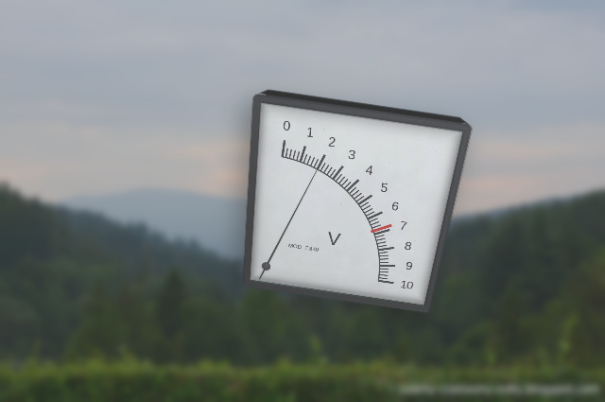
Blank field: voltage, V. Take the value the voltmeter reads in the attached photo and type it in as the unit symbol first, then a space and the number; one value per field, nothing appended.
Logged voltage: V 2
